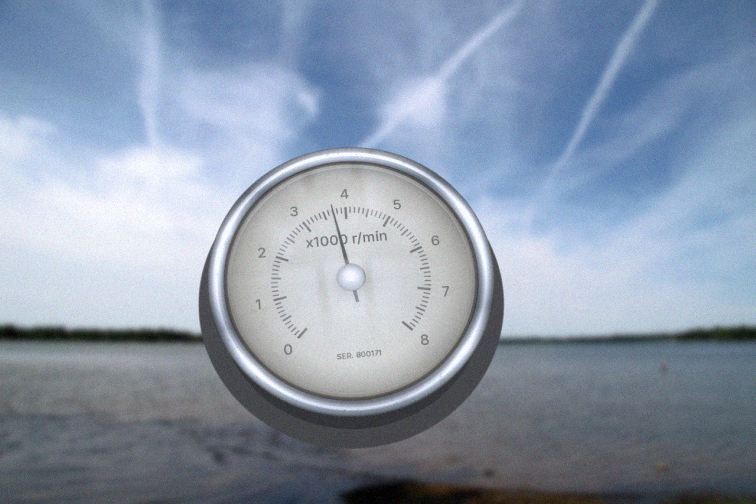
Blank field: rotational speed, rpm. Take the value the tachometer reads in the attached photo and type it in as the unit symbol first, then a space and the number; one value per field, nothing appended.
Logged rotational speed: rpm 3700
